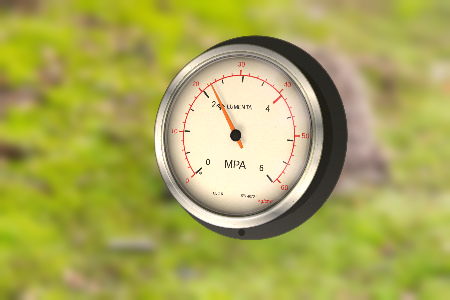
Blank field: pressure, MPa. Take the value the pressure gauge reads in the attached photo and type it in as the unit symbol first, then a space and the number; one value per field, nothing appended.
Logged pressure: MPa 2.25
